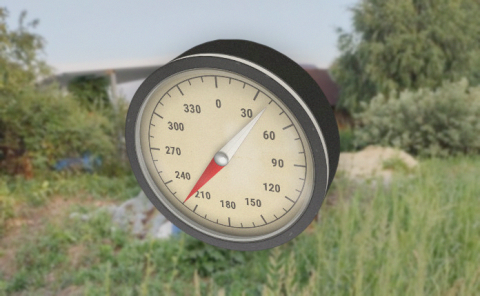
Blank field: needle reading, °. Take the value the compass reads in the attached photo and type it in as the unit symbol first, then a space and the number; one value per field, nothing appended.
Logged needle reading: ° 220
